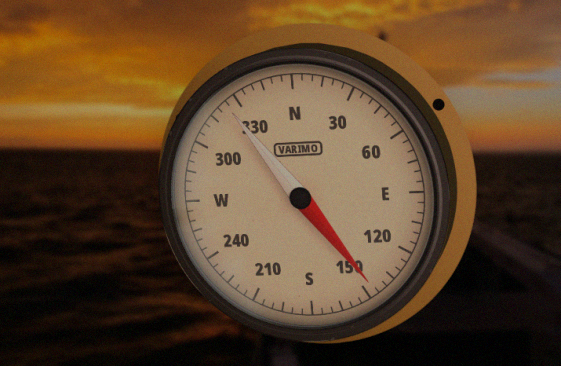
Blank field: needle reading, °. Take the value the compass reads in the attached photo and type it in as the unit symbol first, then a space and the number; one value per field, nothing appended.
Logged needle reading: ° 145
